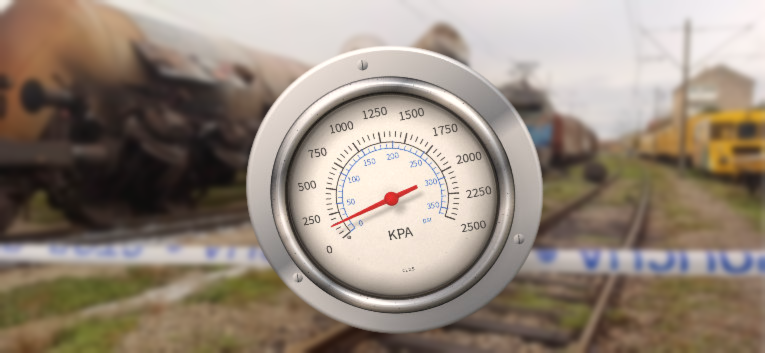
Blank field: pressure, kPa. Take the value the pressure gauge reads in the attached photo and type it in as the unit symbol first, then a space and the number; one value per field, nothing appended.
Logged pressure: kPa 150
